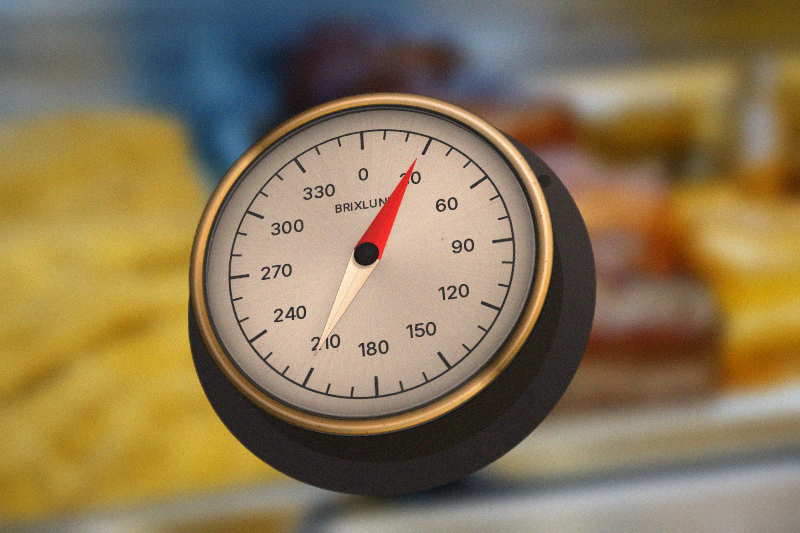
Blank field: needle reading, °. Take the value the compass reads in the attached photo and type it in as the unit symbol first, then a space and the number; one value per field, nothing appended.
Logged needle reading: ° 30
